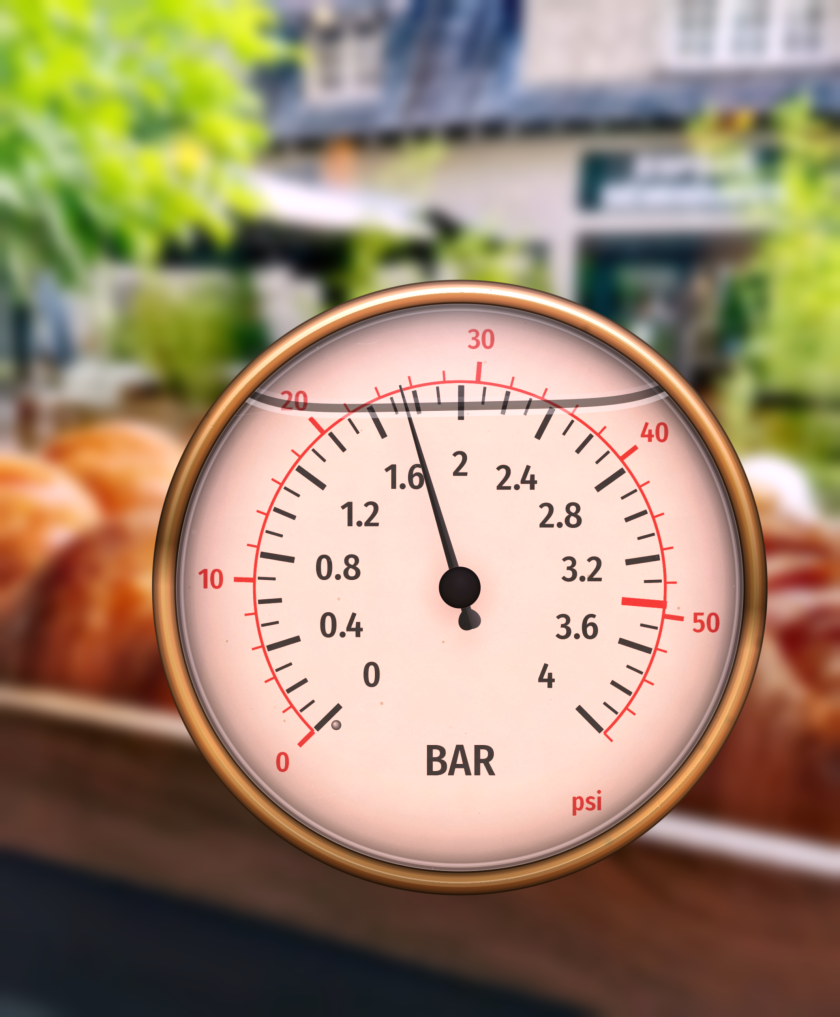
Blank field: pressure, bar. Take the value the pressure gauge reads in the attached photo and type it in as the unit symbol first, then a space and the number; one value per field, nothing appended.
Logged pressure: bar 1.75
